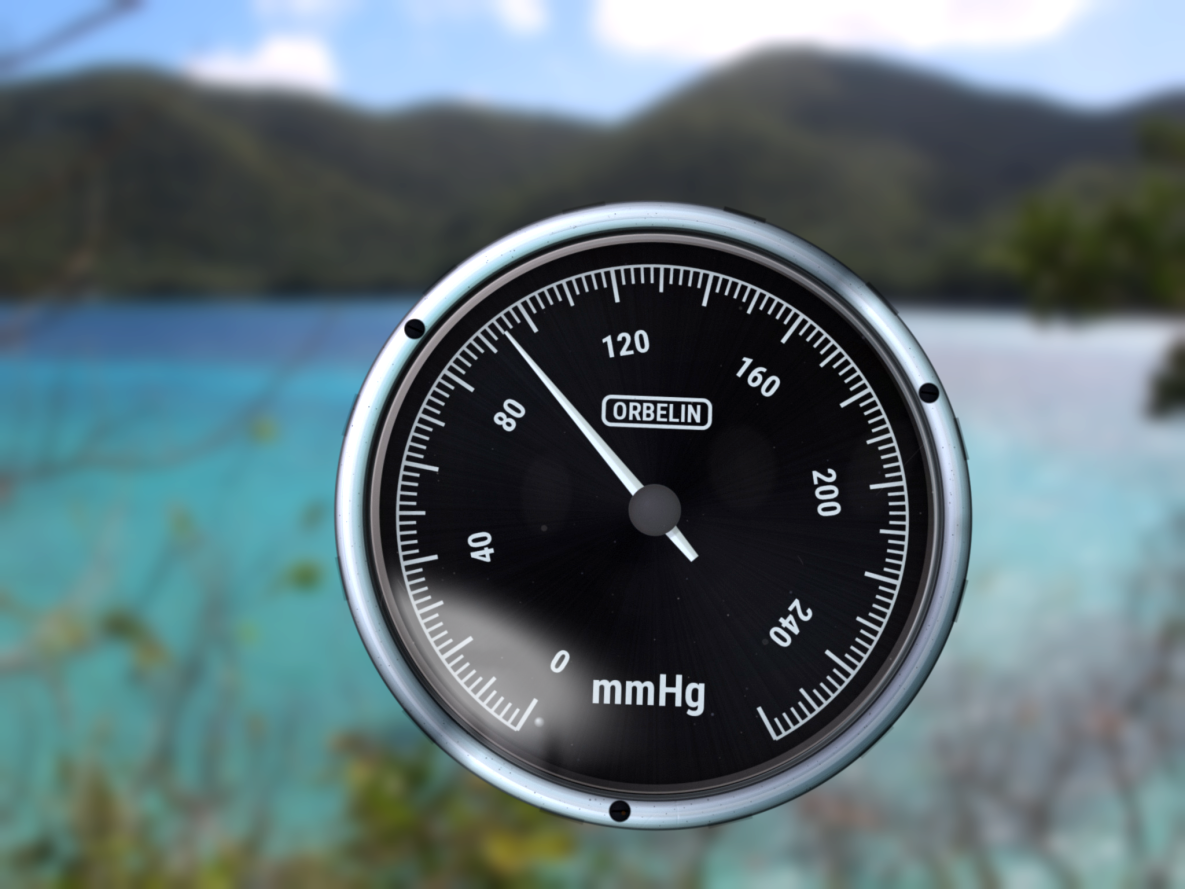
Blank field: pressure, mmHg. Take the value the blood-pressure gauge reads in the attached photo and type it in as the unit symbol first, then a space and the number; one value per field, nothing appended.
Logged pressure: mmHg 94
